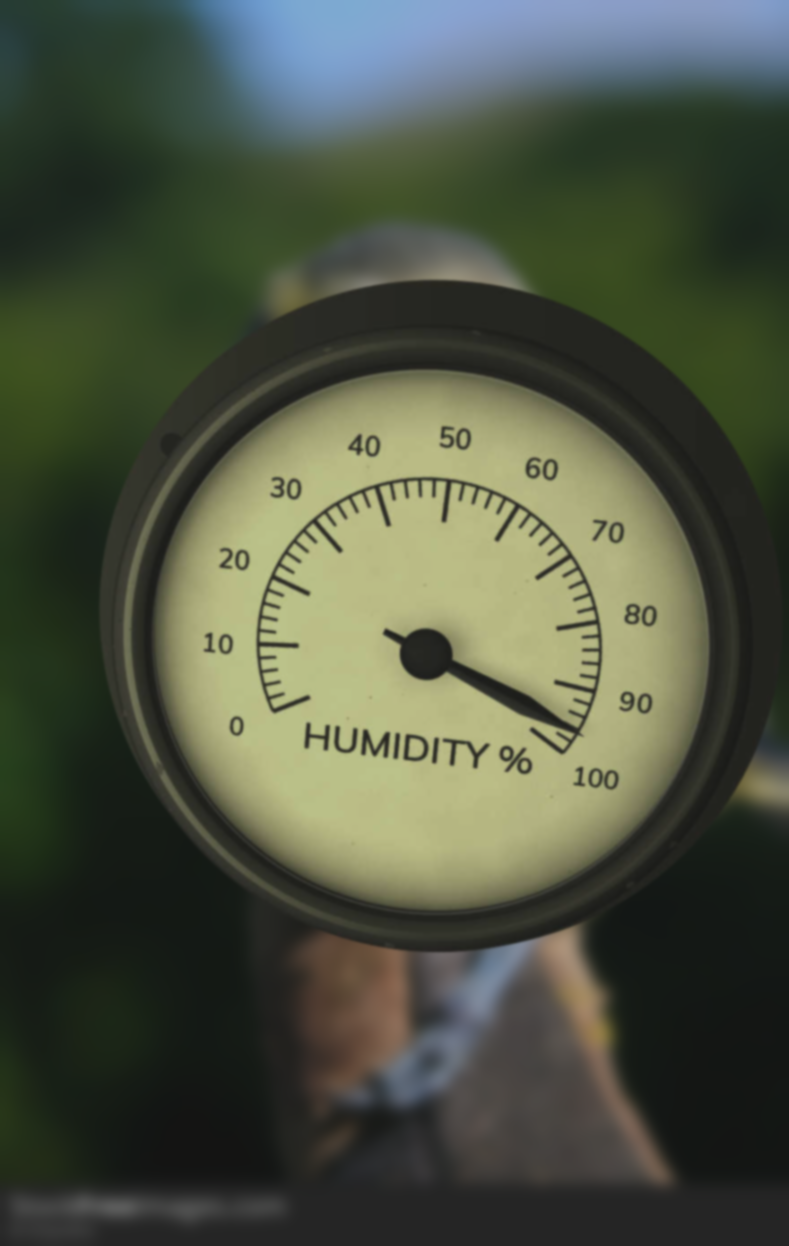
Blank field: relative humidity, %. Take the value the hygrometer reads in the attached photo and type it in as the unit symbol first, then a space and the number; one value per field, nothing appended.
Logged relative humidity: % 96
